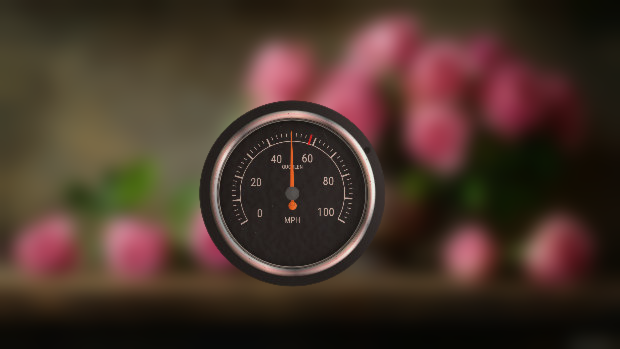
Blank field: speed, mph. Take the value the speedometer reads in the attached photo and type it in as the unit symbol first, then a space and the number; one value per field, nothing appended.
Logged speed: mph 50
